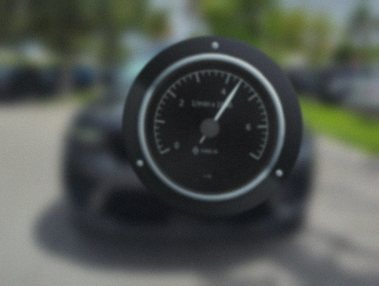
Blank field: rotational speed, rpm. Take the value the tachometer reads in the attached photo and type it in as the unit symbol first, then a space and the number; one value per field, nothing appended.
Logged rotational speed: rpm 4400
